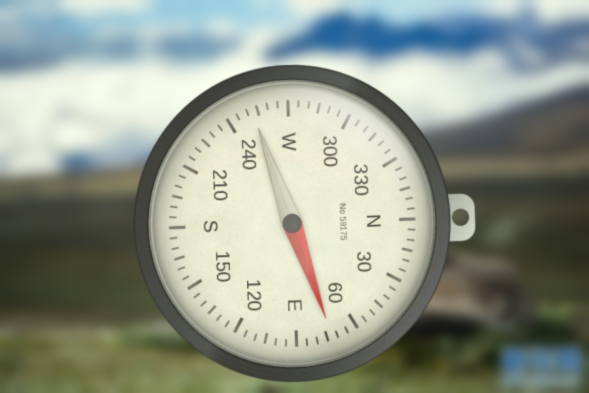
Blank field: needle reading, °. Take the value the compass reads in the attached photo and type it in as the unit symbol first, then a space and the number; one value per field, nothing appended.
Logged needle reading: ° 72.5
